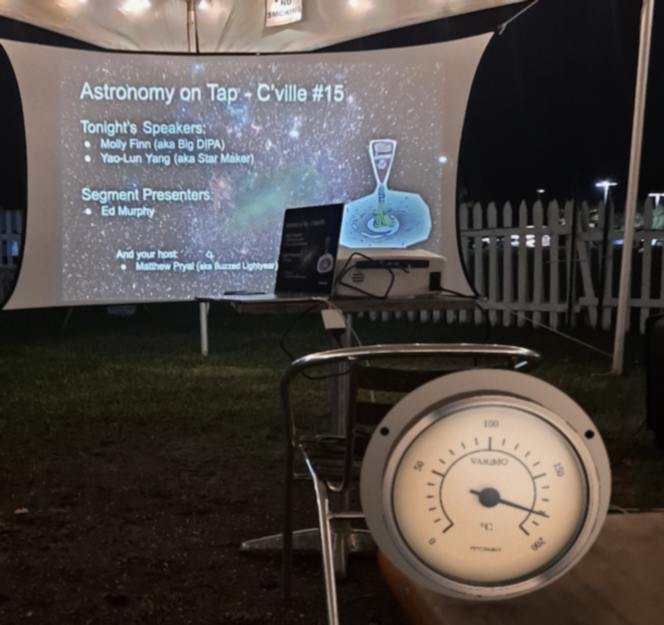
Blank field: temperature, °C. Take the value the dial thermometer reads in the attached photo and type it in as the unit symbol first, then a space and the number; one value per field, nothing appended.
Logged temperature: °C 180
